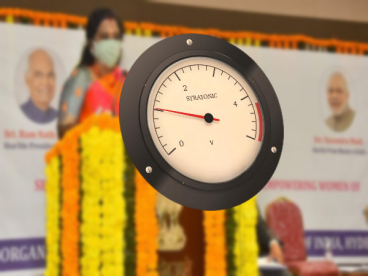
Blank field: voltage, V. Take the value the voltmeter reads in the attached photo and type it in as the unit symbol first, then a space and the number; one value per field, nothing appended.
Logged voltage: V 1
